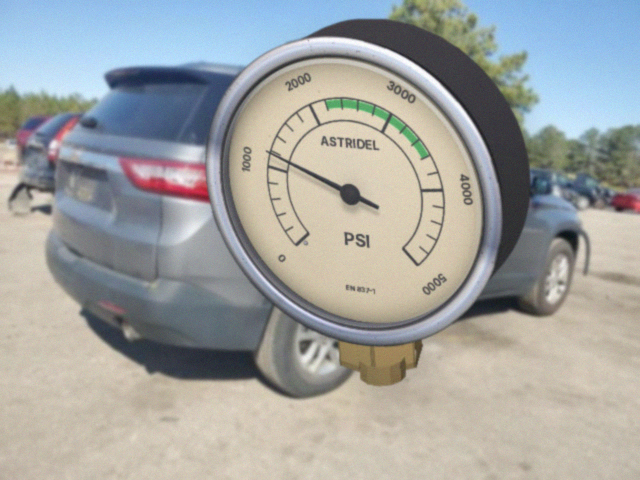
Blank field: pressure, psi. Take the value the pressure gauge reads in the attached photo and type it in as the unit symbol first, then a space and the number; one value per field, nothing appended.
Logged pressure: psi 1200
